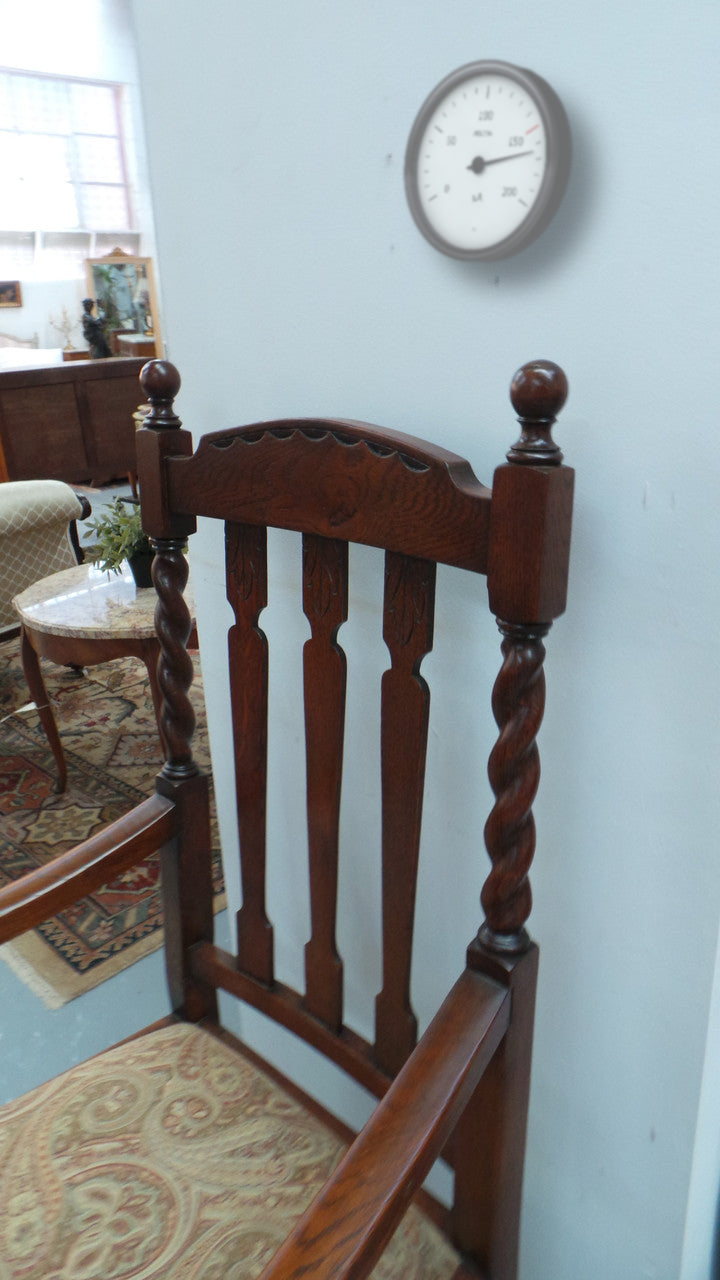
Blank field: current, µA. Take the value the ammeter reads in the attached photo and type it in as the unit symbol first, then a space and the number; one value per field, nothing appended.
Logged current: µA 165
